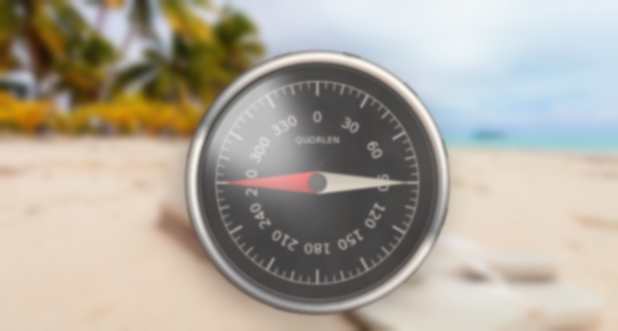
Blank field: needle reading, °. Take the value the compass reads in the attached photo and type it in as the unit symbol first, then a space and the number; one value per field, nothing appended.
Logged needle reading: ° 270
